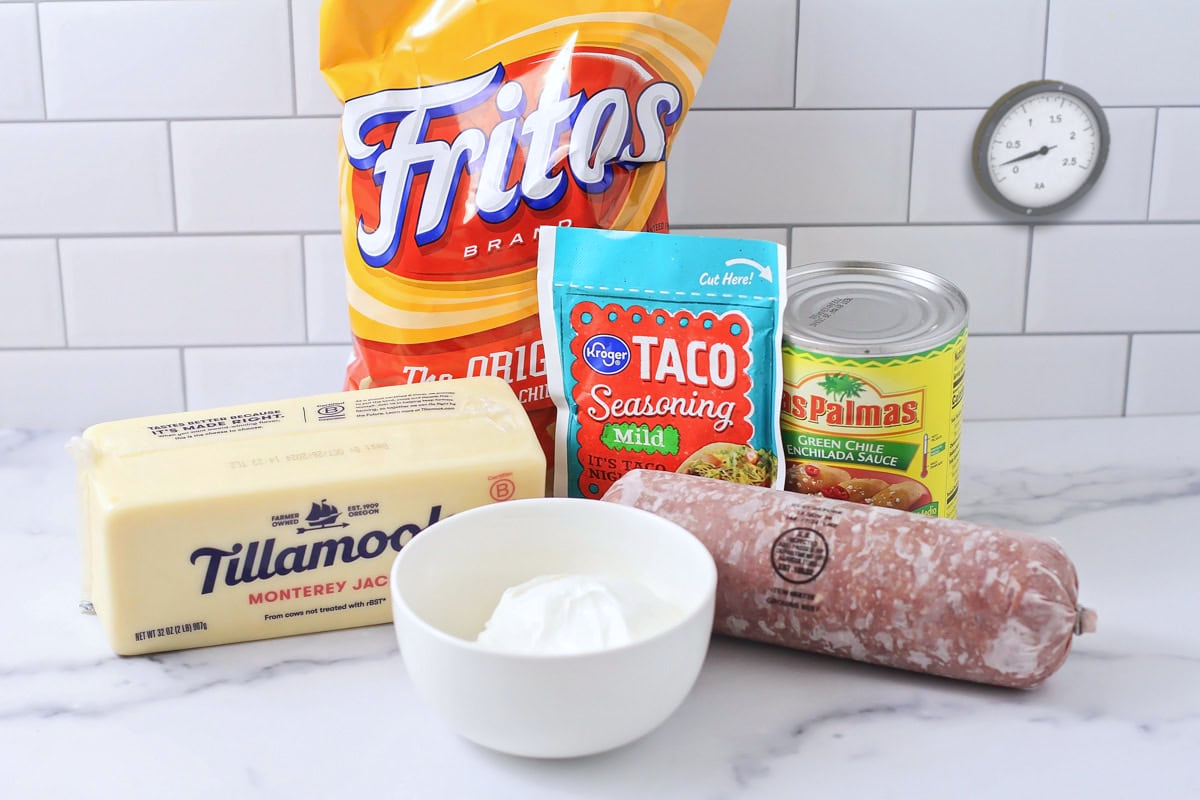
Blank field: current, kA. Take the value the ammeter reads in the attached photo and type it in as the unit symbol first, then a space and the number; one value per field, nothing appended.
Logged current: kA 0.2
